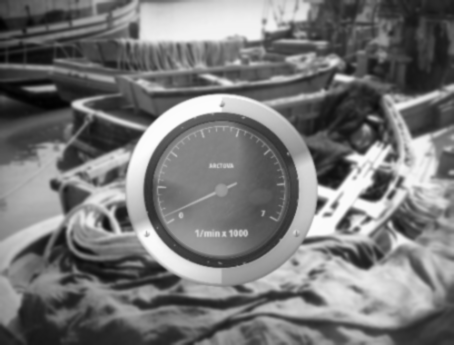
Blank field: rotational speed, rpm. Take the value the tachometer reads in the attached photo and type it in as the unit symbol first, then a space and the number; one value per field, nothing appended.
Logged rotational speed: rpm 200
